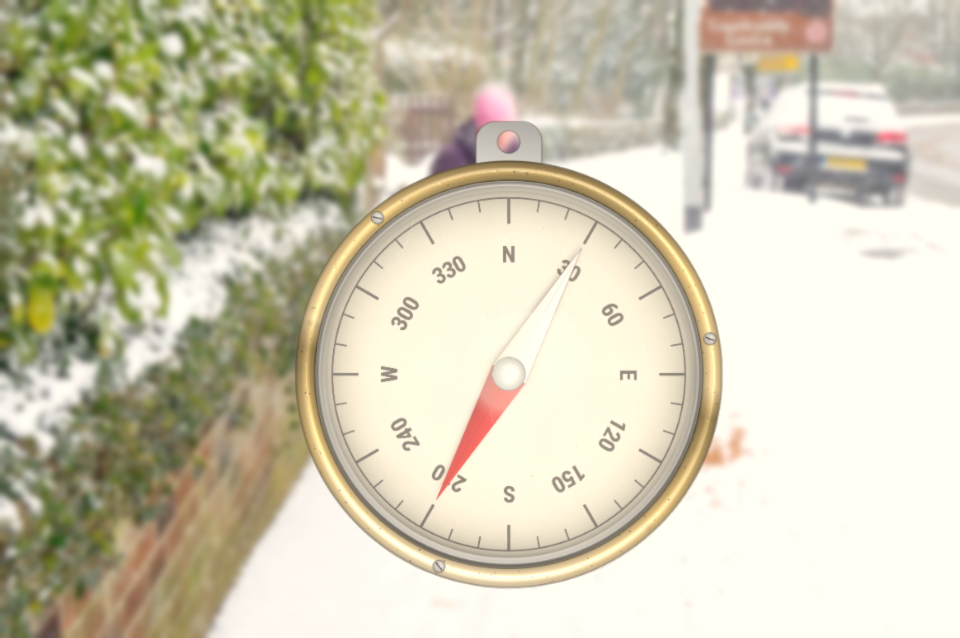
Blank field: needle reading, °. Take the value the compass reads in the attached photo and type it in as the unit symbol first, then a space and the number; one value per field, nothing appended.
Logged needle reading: ° 210
